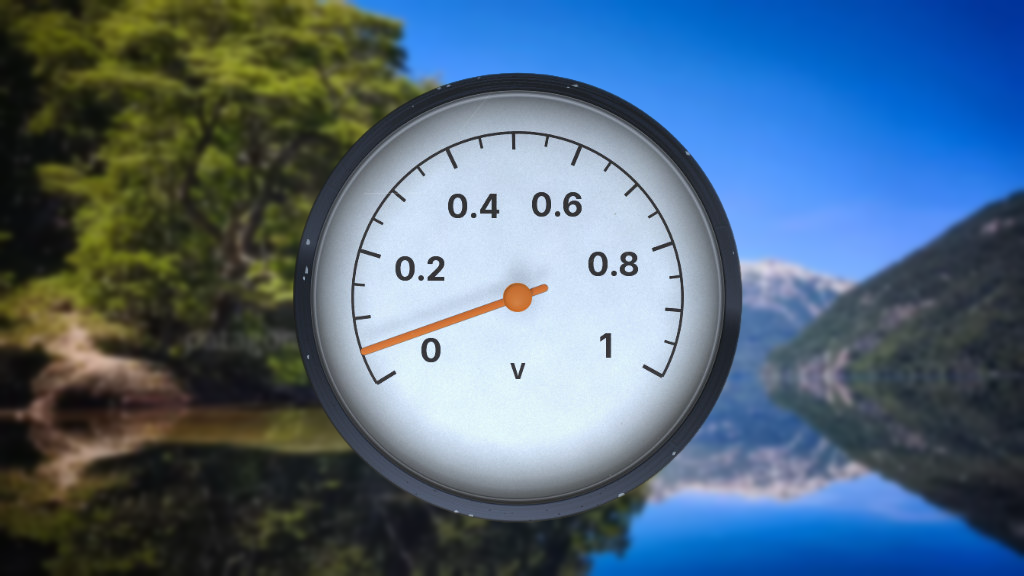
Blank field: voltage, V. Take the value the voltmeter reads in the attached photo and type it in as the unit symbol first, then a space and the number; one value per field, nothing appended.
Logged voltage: V 0.05
